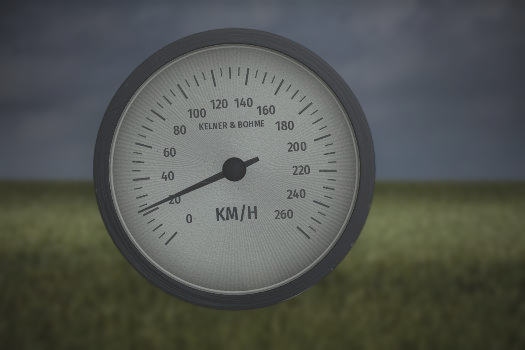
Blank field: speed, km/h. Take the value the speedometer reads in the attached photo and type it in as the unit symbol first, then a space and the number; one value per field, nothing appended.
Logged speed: km/h 22.5
